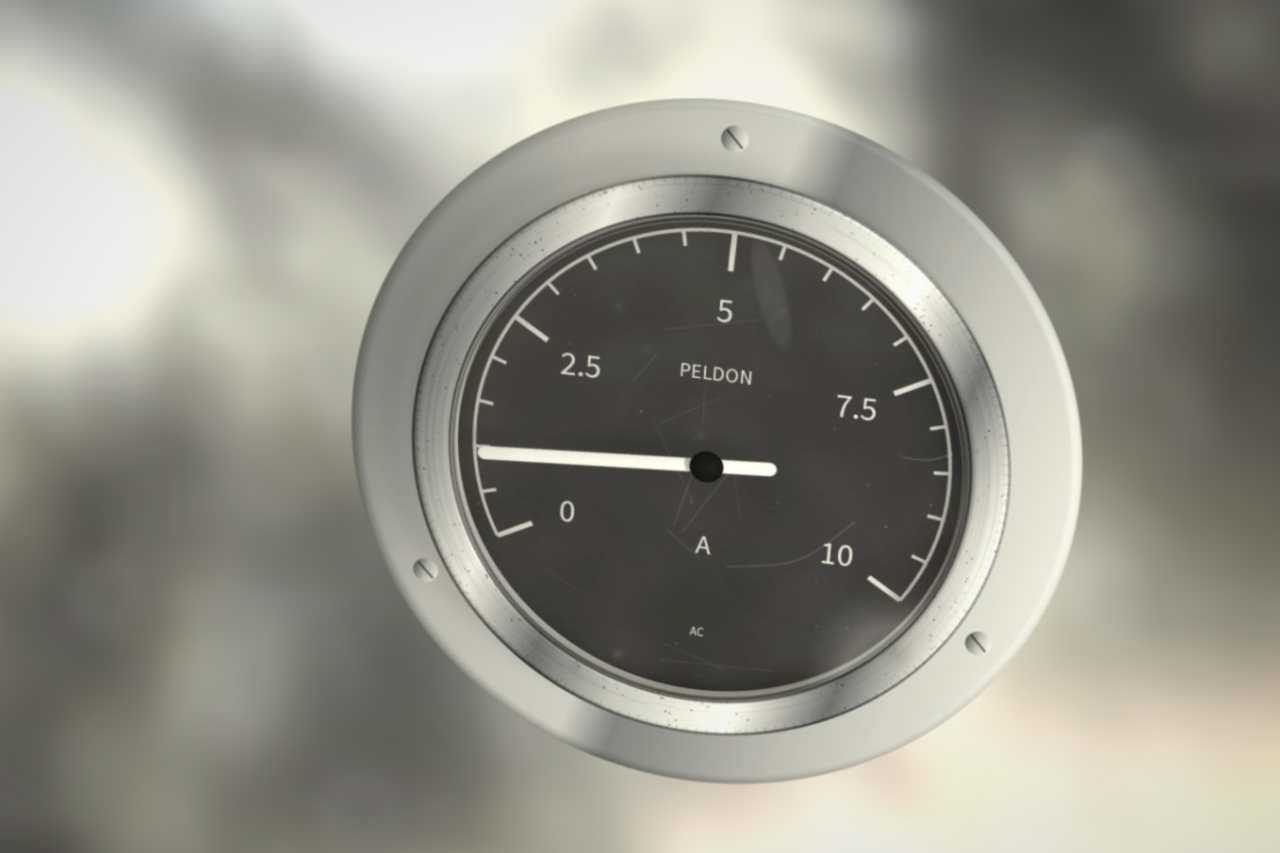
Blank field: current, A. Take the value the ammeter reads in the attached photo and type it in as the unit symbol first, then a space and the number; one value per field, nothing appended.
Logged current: A 1
